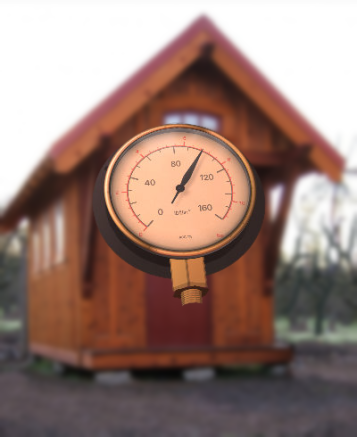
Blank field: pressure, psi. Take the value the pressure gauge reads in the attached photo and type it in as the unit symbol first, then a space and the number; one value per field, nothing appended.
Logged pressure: psi 100
